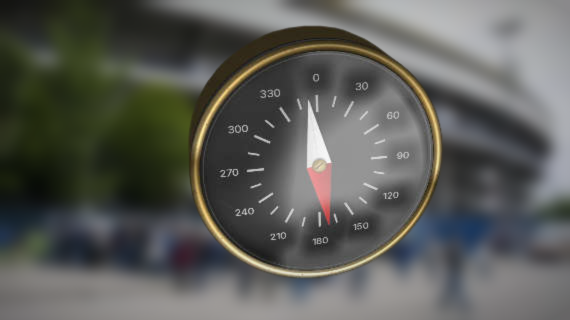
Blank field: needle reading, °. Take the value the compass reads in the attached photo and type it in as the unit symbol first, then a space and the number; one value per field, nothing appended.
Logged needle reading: ° 172.5
